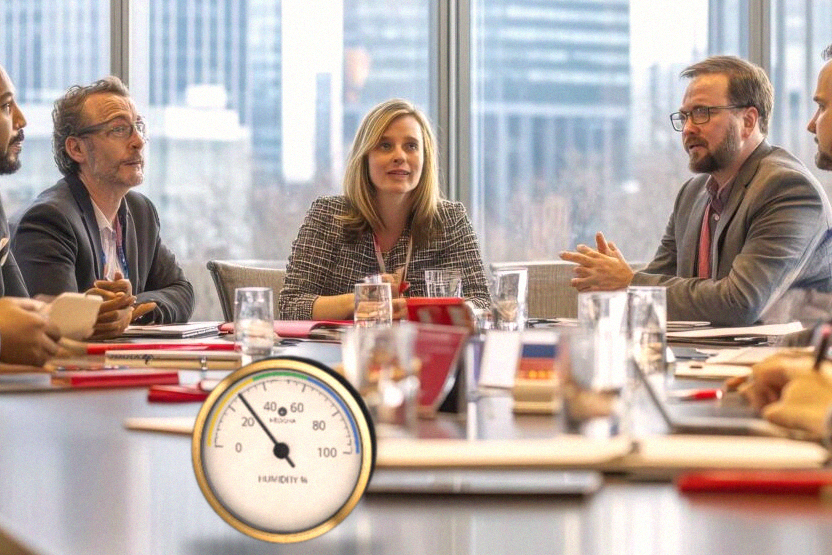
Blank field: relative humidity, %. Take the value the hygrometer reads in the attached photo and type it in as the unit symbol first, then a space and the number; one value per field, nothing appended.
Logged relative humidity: % 28
